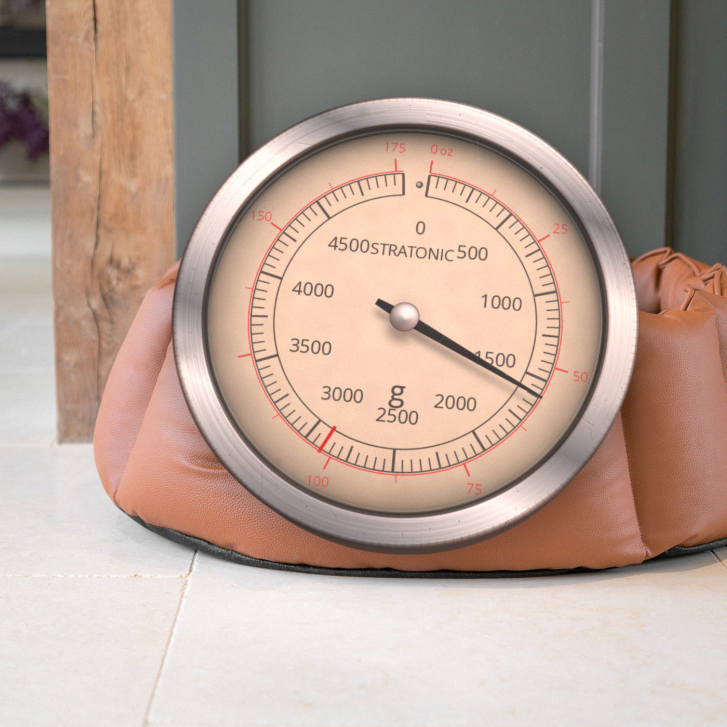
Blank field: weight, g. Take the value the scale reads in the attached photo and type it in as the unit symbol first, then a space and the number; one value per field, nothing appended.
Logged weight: g 1600
